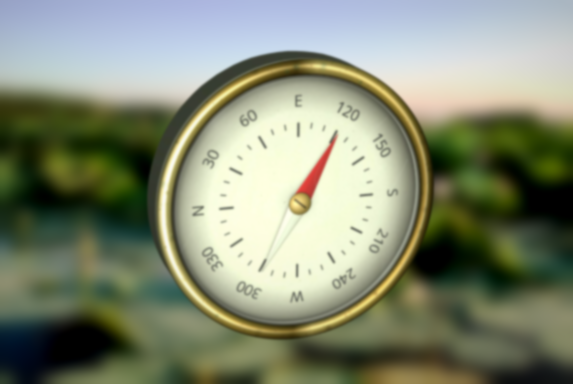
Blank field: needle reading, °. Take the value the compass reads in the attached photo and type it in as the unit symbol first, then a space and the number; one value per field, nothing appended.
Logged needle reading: ° 120
